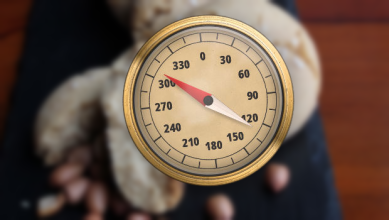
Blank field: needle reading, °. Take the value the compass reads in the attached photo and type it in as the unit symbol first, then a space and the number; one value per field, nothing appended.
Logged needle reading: ° 307.5
